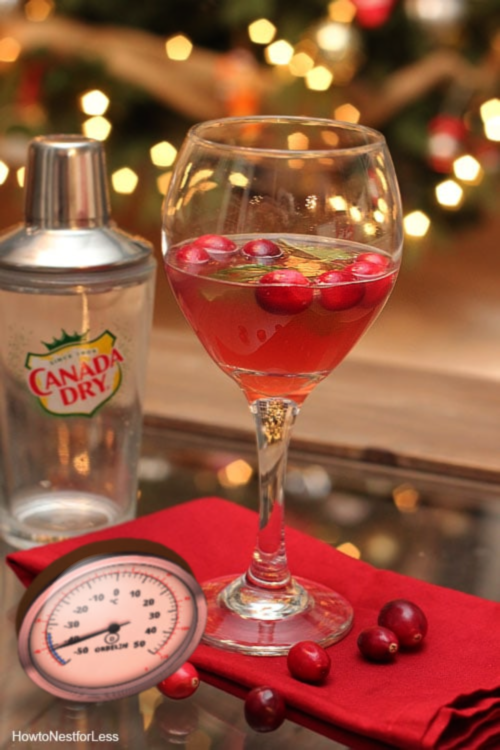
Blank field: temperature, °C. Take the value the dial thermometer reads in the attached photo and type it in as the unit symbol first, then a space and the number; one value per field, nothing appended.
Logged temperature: °C -40
